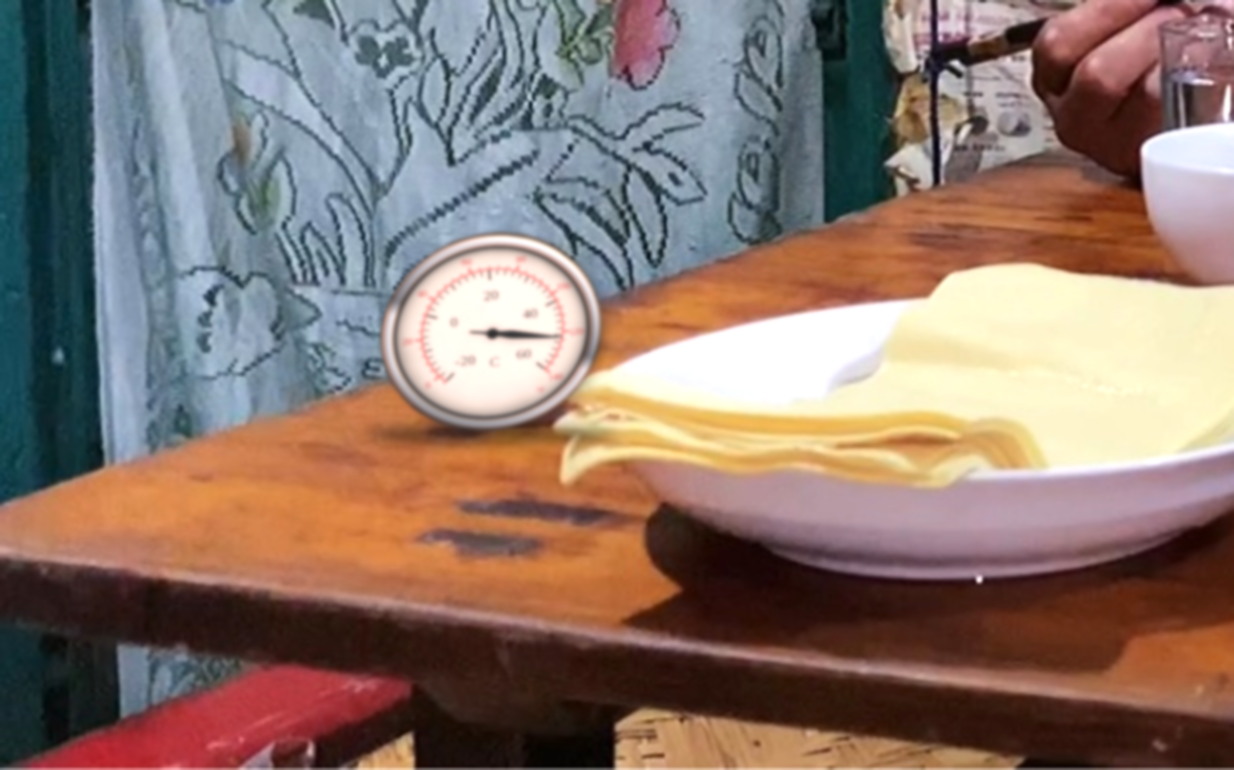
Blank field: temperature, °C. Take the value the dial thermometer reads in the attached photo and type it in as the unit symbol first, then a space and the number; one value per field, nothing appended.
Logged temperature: °C 50
